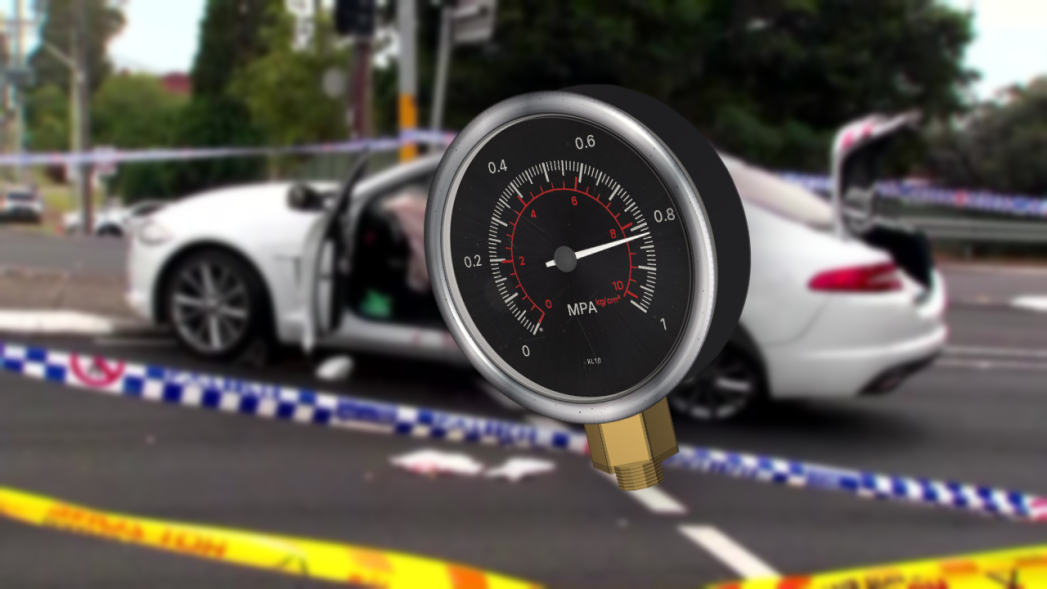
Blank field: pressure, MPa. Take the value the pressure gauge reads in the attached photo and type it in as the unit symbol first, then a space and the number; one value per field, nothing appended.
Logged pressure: MPa 0.82
